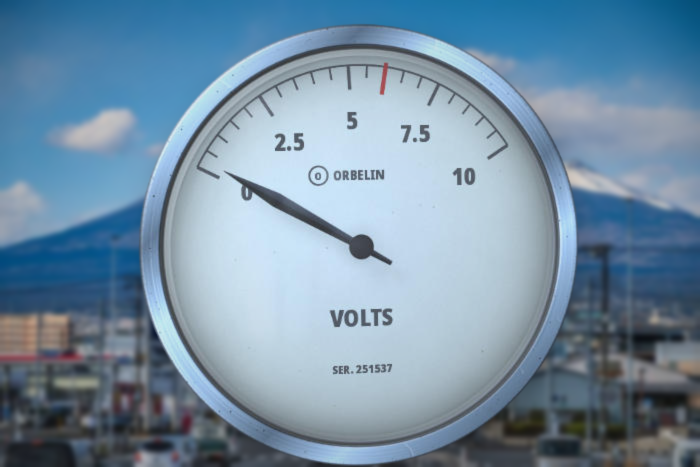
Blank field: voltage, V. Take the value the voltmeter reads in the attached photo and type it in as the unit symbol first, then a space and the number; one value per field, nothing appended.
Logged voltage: V 0.25
